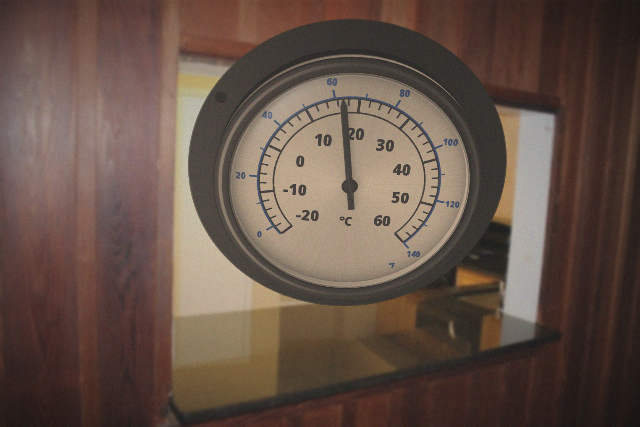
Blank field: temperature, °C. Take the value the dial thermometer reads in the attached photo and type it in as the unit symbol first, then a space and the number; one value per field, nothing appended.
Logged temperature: °C 17
